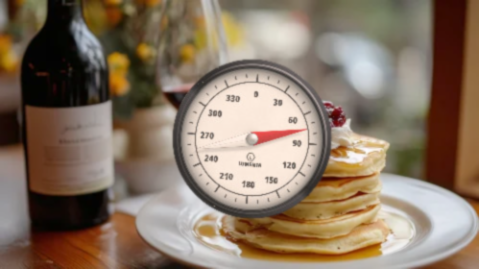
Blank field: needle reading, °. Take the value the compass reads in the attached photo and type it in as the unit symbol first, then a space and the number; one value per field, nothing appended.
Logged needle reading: ° 75
